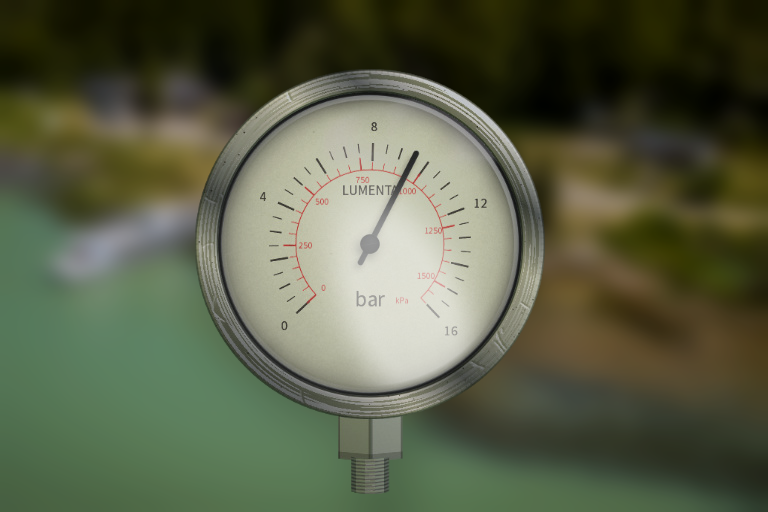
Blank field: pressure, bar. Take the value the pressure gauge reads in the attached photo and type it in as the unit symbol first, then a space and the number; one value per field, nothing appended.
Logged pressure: bar 9.5
